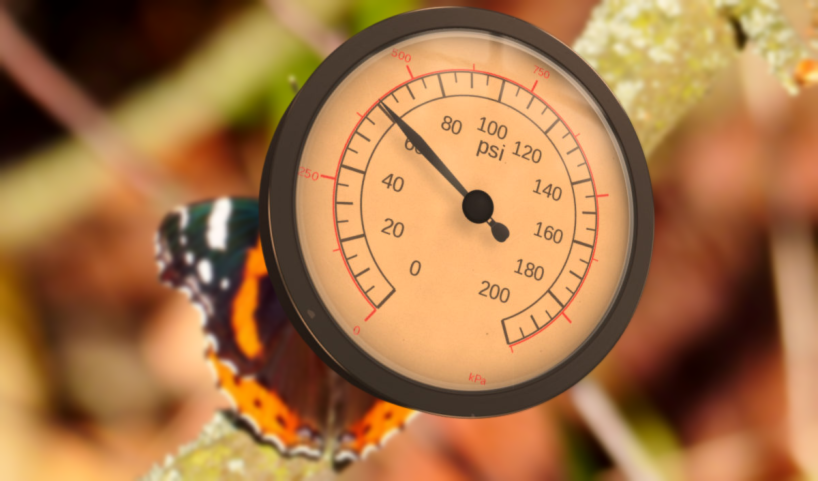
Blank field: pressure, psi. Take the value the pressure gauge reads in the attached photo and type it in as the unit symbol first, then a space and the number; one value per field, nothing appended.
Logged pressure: psi 60
